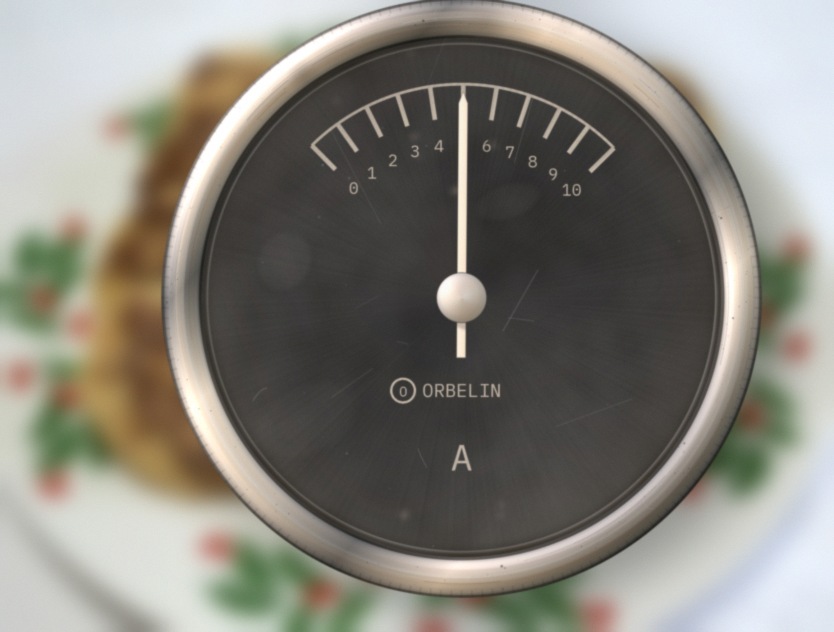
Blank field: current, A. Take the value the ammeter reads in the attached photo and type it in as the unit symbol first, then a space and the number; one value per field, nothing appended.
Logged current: A 5
